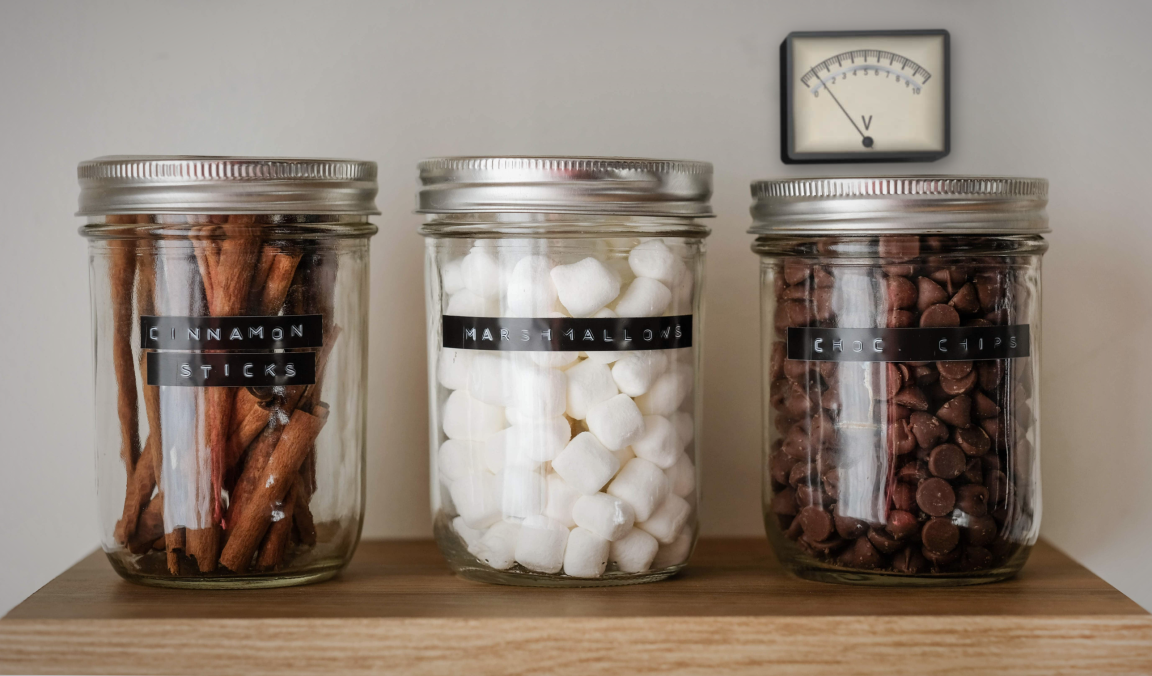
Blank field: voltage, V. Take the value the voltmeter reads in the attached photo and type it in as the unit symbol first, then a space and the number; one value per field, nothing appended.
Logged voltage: V 1
